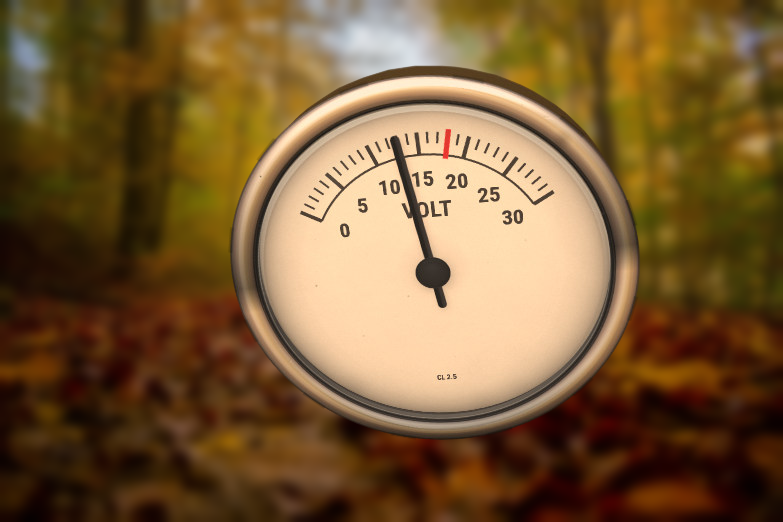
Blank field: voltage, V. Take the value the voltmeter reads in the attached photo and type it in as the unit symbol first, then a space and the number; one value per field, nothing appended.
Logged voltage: V 13
